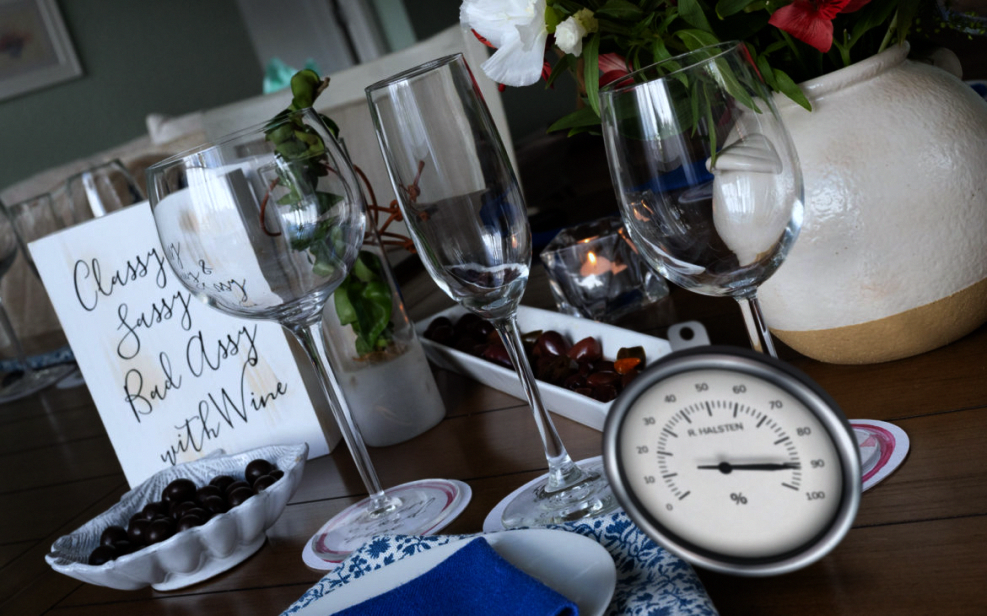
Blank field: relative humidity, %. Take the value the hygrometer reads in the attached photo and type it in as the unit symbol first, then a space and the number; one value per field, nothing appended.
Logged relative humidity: % 90
